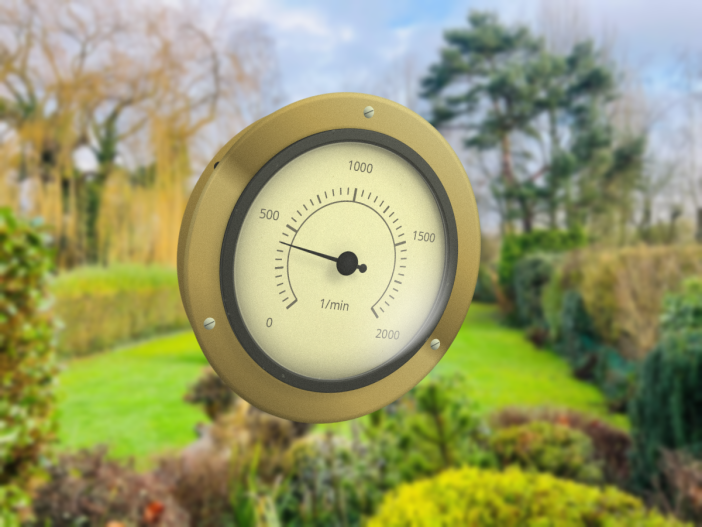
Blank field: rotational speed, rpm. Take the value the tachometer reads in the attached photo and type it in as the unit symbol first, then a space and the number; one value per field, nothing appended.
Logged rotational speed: rpm 400
